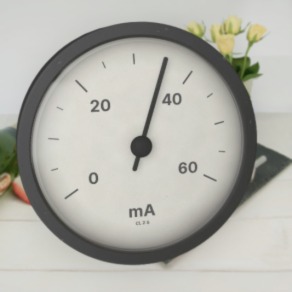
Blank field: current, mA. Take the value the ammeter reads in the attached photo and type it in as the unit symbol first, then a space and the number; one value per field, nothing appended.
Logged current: mA 35
